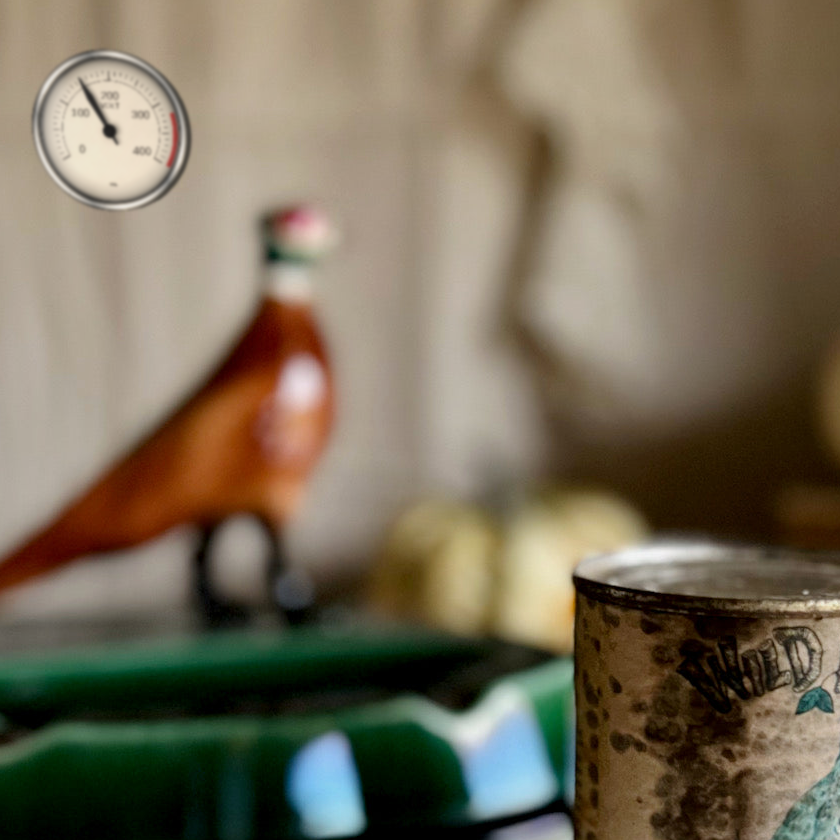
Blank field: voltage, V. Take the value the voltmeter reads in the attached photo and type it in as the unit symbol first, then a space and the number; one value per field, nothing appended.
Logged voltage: V 150
